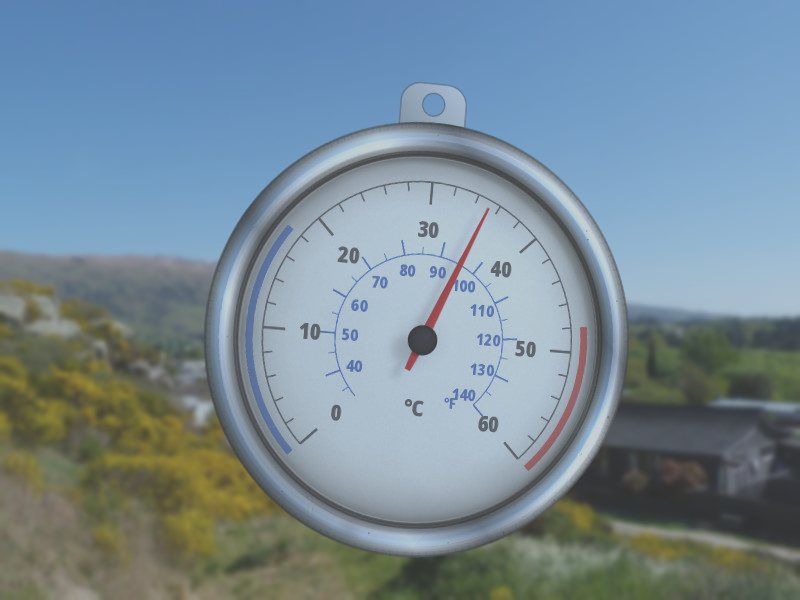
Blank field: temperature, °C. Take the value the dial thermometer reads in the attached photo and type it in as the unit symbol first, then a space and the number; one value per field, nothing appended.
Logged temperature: °C 35
